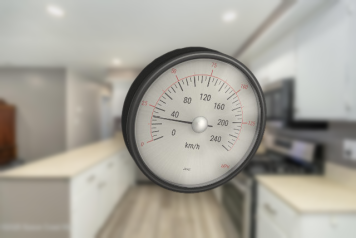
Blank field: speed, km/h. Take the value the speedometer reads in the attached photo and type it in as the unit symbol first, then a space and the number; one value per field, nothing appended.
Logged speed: km/h 30
